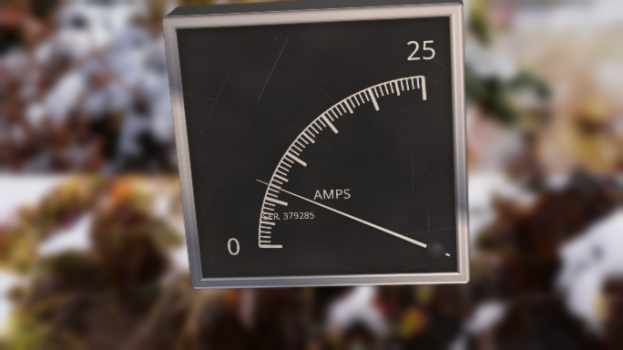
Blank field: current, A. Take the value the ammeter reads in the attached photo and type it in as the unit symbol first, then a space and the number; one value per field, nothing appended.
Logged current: A 6.5
